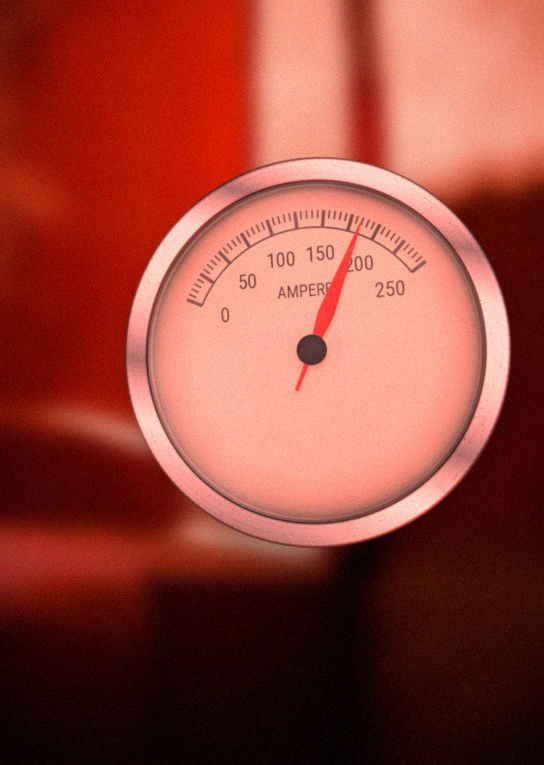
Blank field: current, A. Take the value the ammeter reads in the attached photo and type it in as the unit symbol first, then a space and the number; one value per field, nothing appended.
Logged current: A 185
